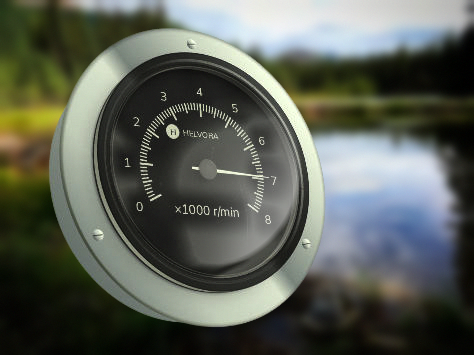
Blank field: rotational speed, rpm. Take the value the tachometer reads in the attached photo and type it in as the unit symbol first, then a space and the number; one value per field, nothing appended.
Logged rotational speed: rpm 7000
